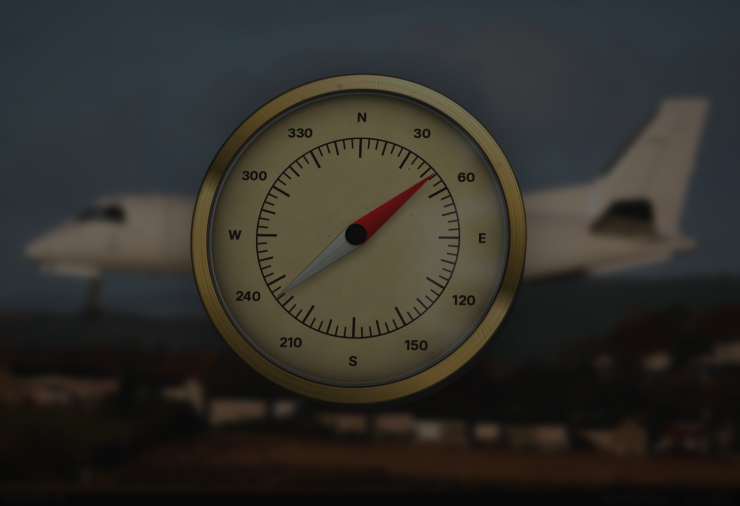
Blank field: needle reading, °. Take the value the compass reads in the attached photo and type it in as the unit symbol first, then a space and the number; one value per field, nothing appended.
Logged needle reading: ° 50
